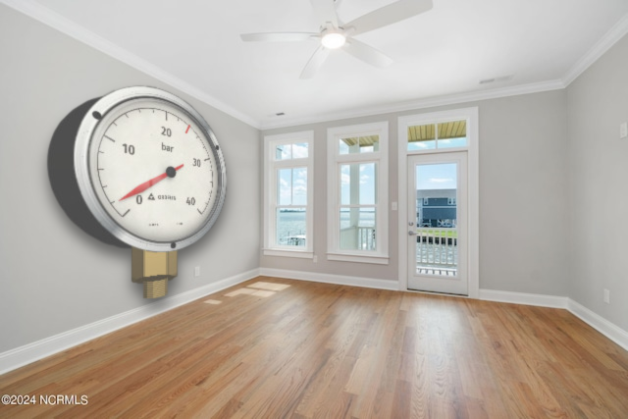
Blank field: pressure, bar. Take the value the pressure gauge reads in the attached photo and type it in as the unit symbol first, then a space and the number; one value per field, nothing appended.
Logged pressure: bar 2
